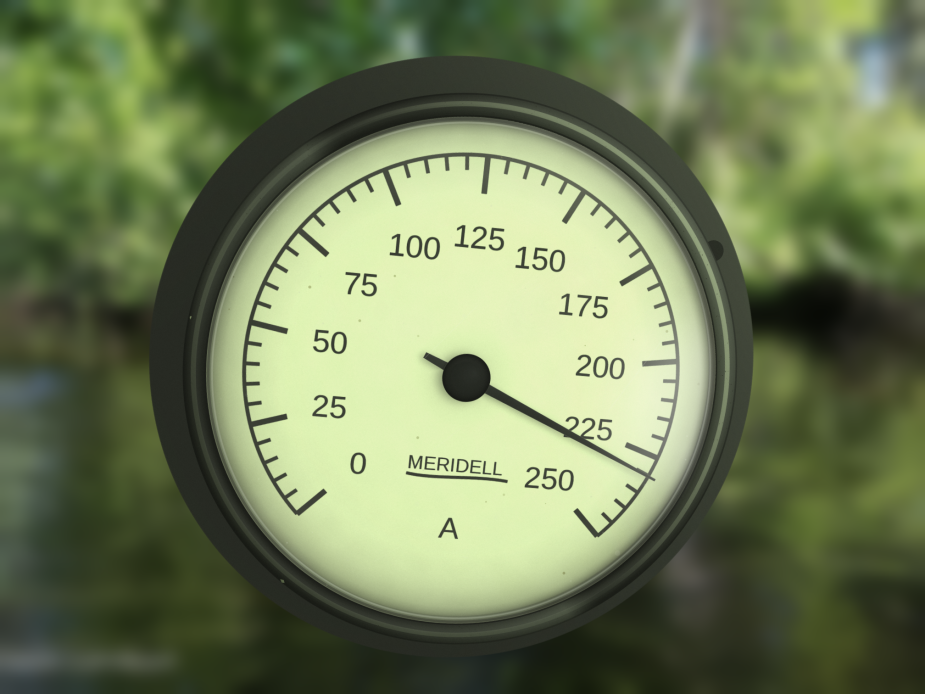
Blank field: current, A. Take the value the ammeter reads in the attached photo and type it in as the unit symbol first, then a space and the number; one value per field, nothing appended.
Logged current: A 230
